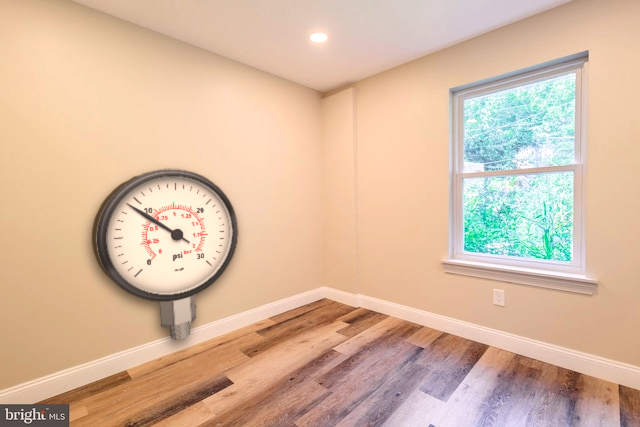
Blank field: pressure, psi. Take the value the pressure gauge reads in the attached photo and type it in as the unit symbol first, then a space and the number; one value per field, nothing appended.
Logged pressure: psi 9
